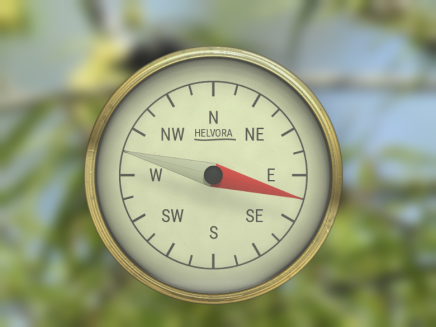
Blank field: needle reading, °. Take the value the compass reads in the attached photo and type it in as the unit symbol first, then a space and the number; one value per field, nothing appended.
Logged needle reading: ° 105
